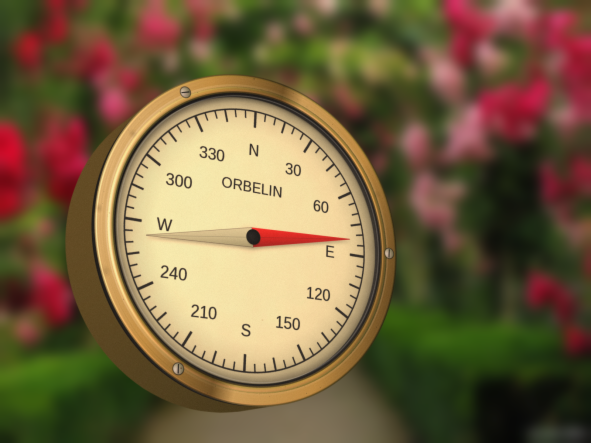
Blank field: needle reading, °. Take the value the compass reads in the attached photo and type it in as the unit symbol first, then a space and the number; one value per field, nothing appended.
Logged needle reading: ° 82.5
